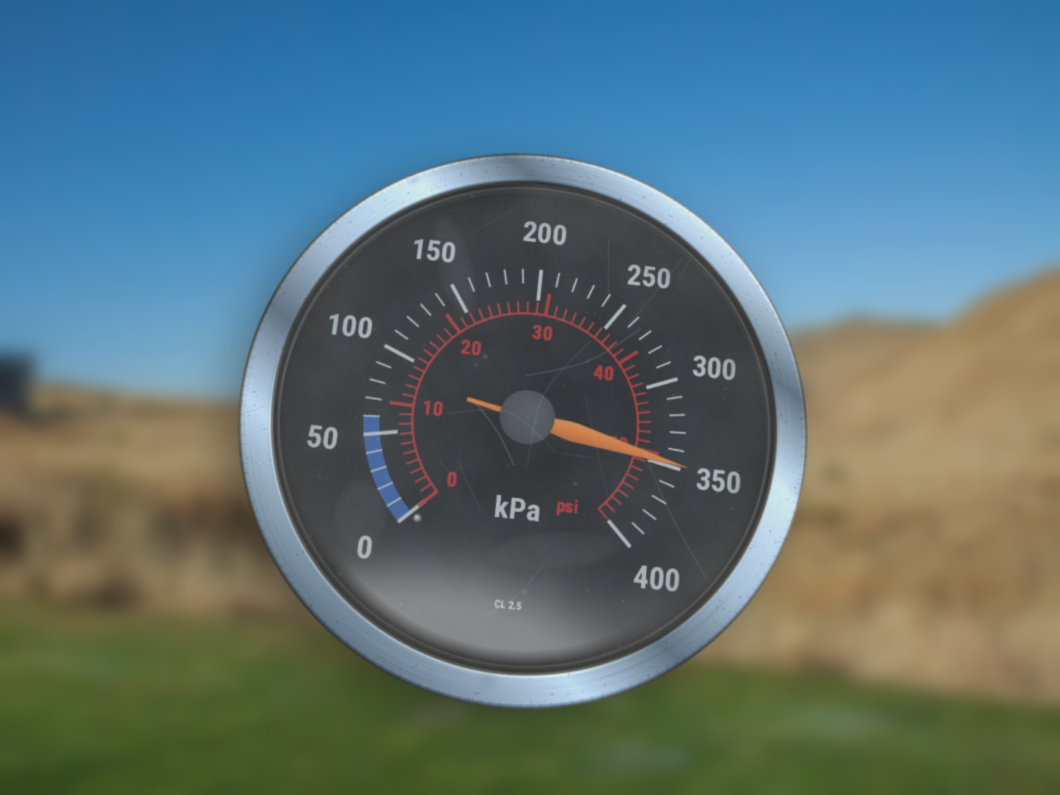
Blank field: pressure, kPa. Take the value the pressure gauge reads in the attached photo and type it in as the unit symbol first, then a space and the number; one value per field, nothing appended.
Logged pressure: kPa 350
